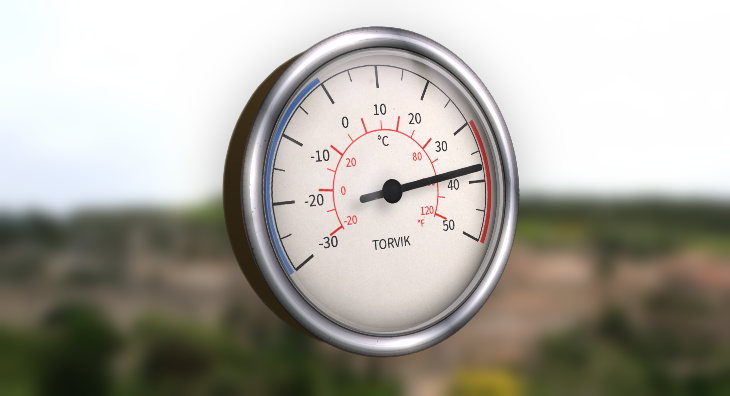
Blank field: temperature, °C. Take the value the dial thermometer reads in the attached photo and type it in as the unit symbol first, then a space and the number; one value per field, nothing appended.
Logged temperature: °C 37.5
